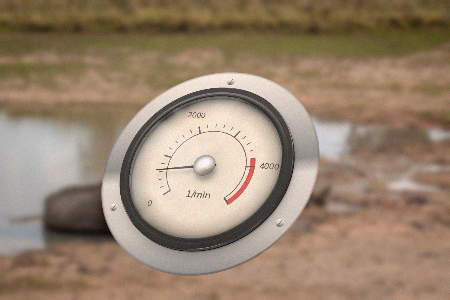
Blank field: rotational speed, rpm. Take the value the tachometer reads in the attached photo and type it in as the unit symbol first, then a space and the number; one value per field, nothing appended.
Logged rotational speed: rpm 600
